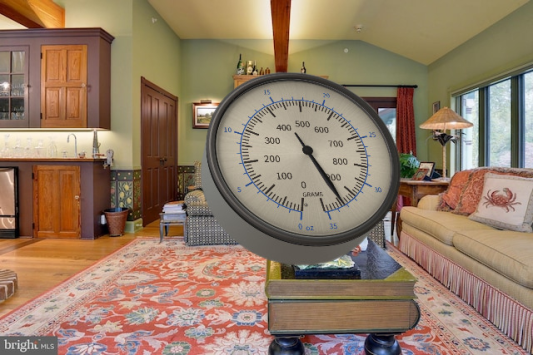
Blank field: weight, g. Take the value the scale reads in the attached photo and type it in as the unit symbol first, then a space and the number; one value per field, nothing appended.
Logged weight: g 950
